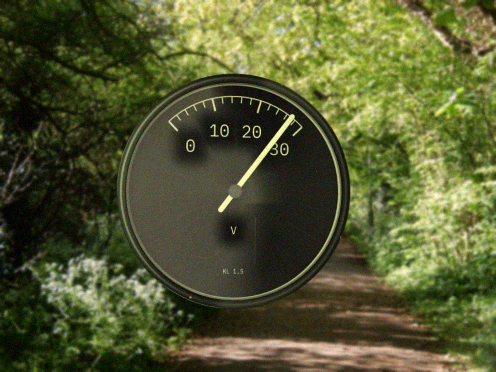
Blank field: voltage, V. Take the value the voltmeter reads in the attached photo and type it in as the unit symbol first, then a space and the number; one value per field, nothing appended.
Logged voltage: V 27
